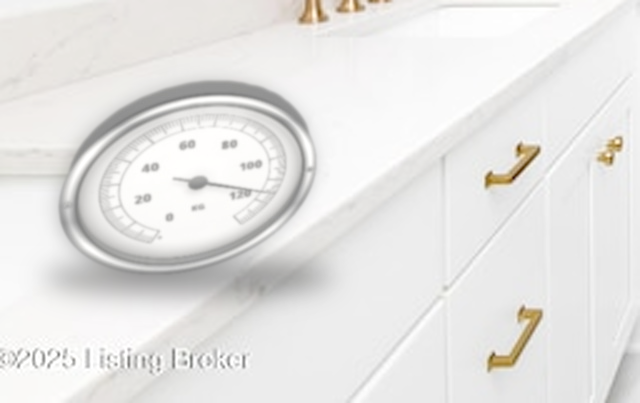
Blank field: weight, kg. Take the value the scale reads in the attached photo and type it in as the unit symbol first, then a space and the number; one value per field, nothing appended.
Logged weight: kg 115
